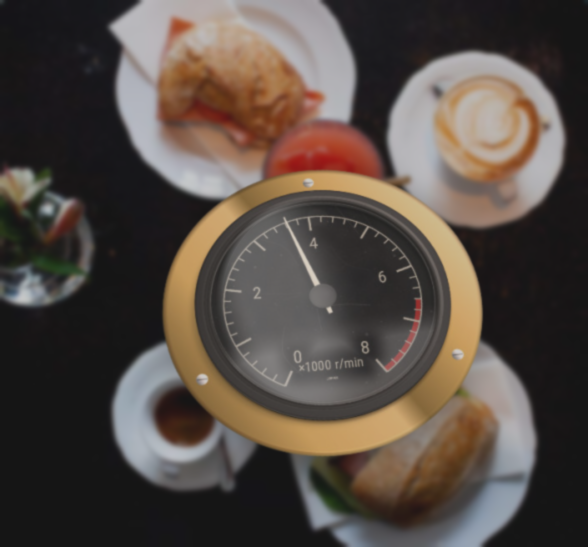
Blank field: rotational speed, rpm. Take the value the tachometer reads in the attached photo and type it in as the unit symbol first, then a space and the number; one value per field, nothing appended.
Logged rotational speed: rpm 3600
